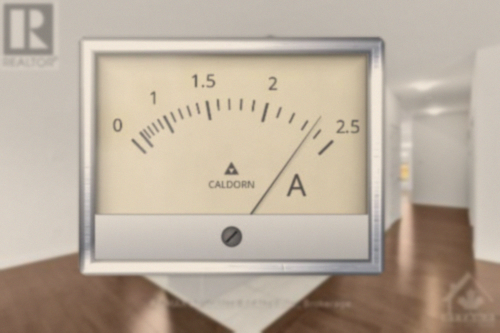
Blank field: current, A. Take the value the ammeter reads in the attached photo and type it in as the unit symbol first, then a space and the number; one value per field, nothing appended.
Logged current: A 2.35
